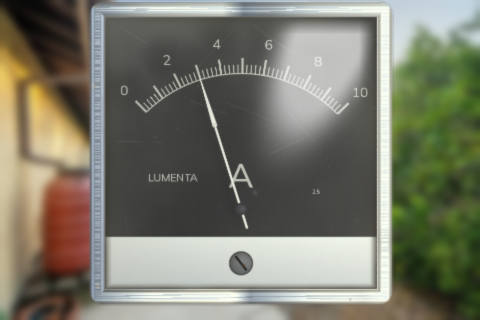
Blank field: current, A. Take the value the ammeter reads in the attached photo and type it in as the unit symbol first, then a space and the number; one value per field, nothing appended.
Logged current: A 3
